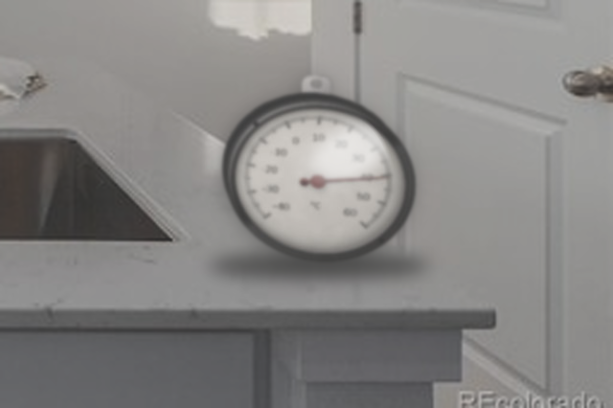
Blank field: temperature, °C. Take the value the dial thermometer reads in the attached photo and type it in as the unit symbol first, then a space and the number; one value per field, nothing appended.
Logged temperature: °C 40
